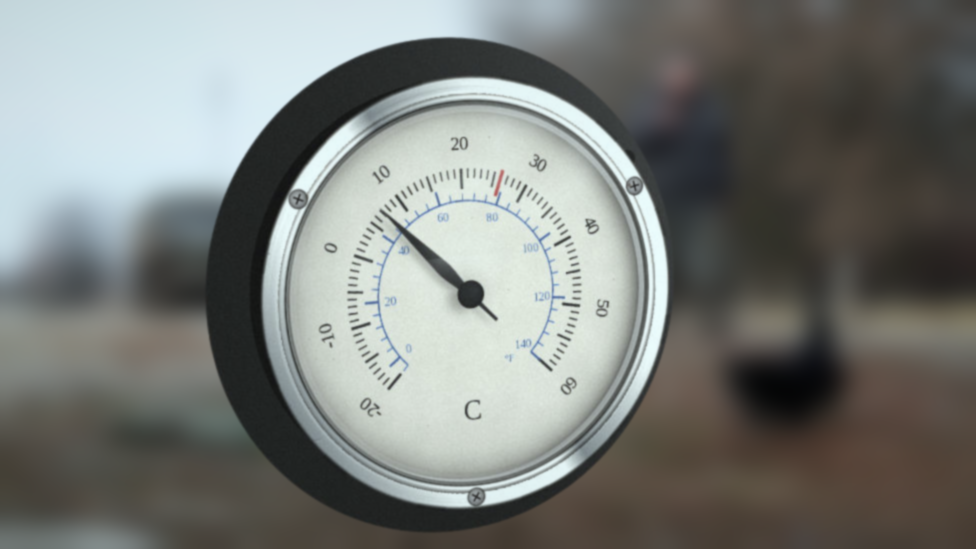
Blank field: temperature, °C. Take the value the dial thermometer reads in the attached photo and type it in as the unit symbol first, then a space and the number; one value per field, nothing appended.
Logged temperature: °C 7
